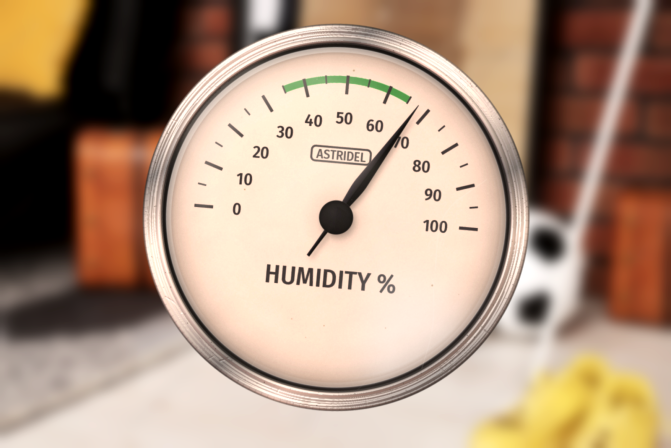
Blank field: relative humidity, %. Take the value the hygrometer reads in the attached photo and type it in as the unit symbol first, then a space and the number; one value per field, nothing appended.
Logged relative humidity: % 67.5
